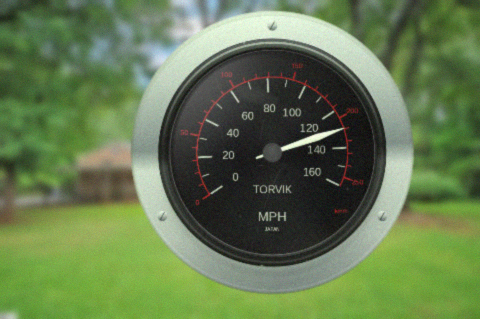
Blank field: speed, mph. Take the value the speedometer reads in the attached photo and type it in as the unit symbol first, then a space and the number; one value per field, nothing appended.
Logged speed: mph 130
